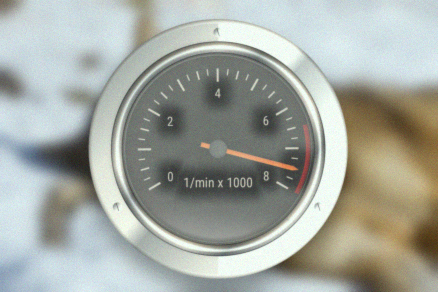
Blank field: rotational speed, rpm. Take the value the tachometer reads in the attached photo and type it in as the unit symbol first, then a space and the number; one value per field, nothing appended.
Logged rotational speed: rpm 7500
